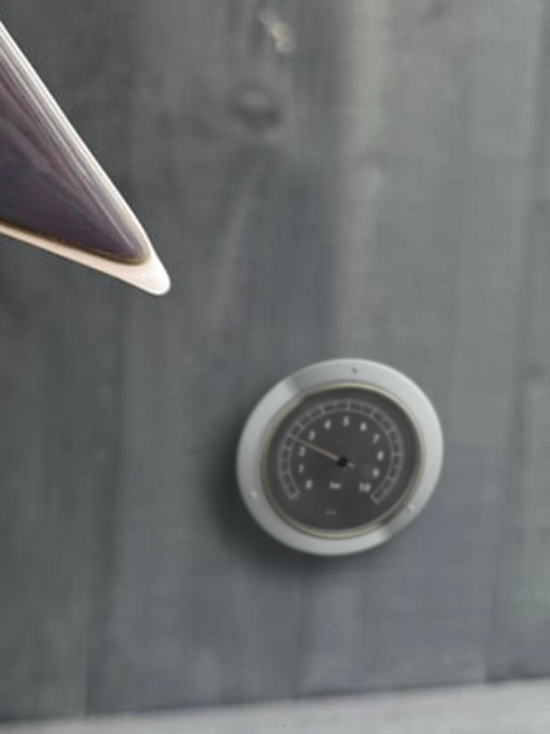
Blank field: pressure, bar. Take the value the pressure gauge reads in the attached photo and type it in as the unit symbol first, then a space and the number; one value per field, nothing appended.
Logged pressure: bar 2.5
